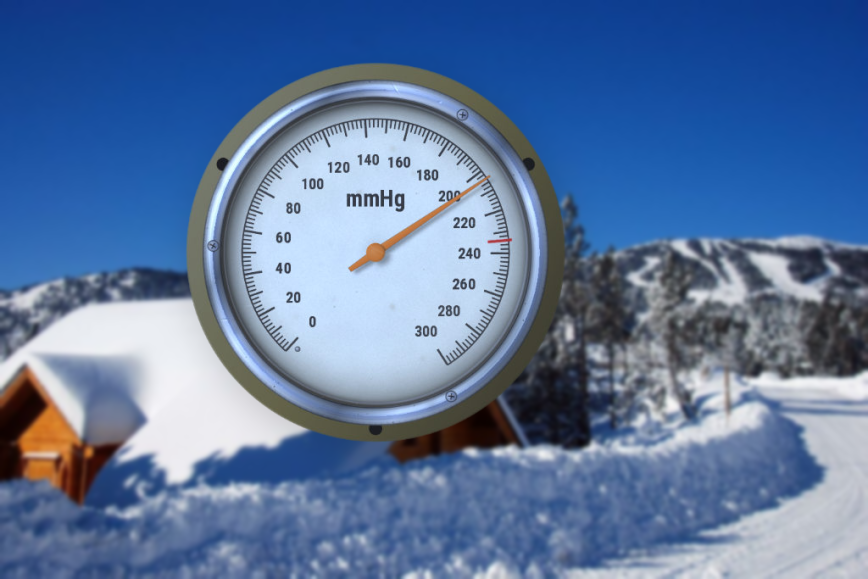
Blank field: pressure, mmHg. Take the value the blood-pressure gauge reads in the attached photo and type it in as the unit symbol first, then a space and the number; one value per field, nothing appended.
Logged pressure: mmHg 204
